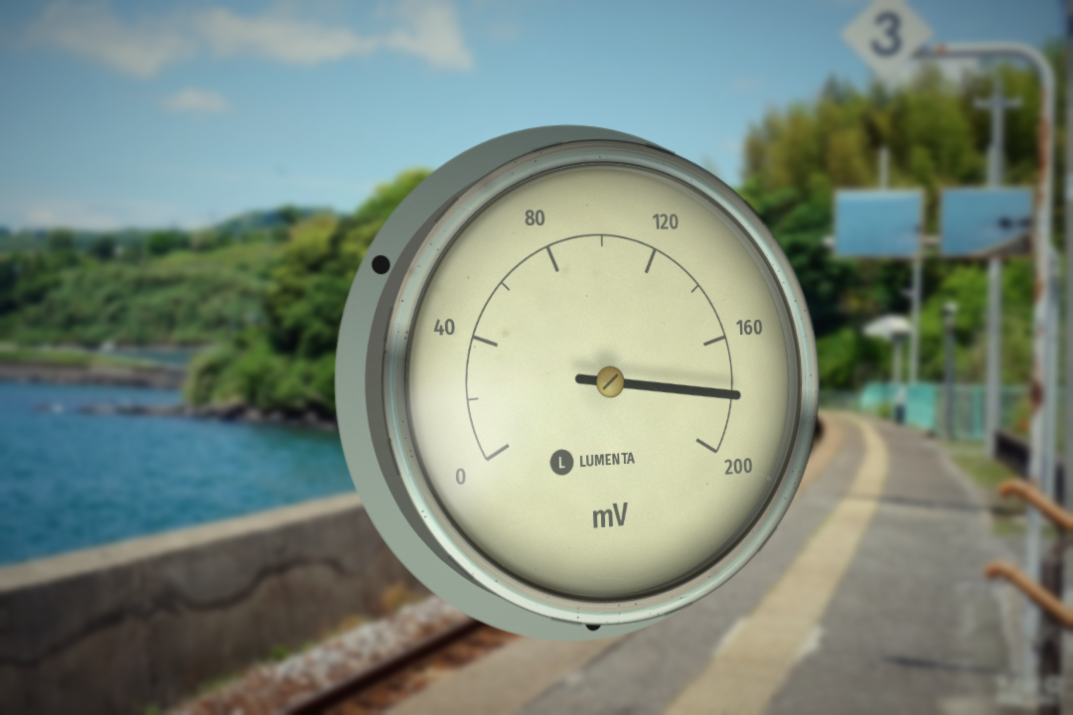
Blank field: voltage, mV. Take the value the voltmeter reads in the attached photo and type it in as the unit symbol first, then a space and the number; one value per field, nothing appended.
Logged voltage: mV 180
